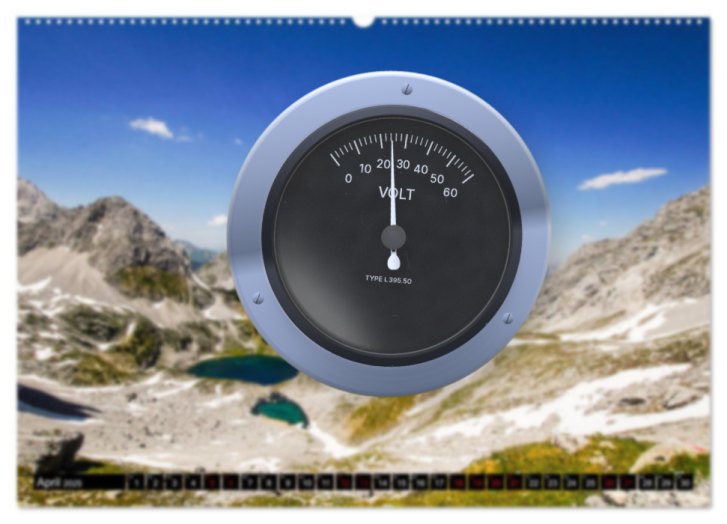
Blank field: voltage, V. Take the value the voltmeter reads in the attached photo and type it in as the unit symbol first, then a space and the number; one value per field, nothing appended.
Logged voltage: V 24
